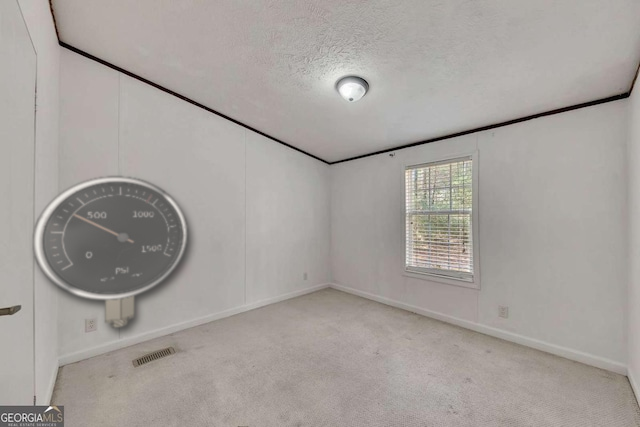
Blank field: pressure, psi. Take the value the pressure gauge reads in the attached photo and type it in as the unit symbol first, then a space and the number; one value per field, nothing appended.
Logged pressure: psi 400
